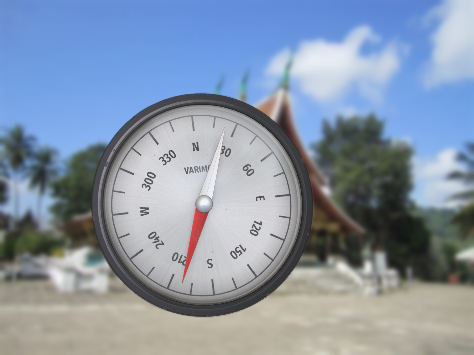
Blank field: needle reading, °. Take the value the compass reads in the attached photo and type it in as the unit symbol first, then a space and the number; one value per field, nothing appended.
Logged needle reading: ° 202.5
